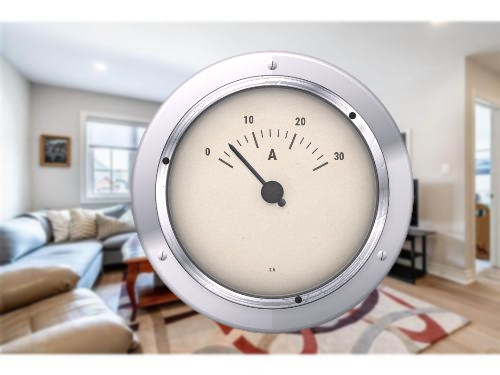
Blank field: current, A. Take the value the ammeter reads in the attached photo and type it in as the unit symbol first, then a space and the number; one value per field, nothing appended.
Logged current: A 4
